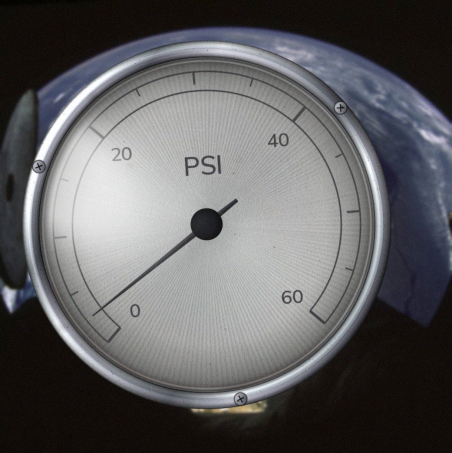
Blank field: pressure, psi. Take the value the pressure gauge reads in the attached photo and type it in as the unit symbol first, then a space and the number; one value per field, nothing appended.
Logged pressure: psi 2.5
